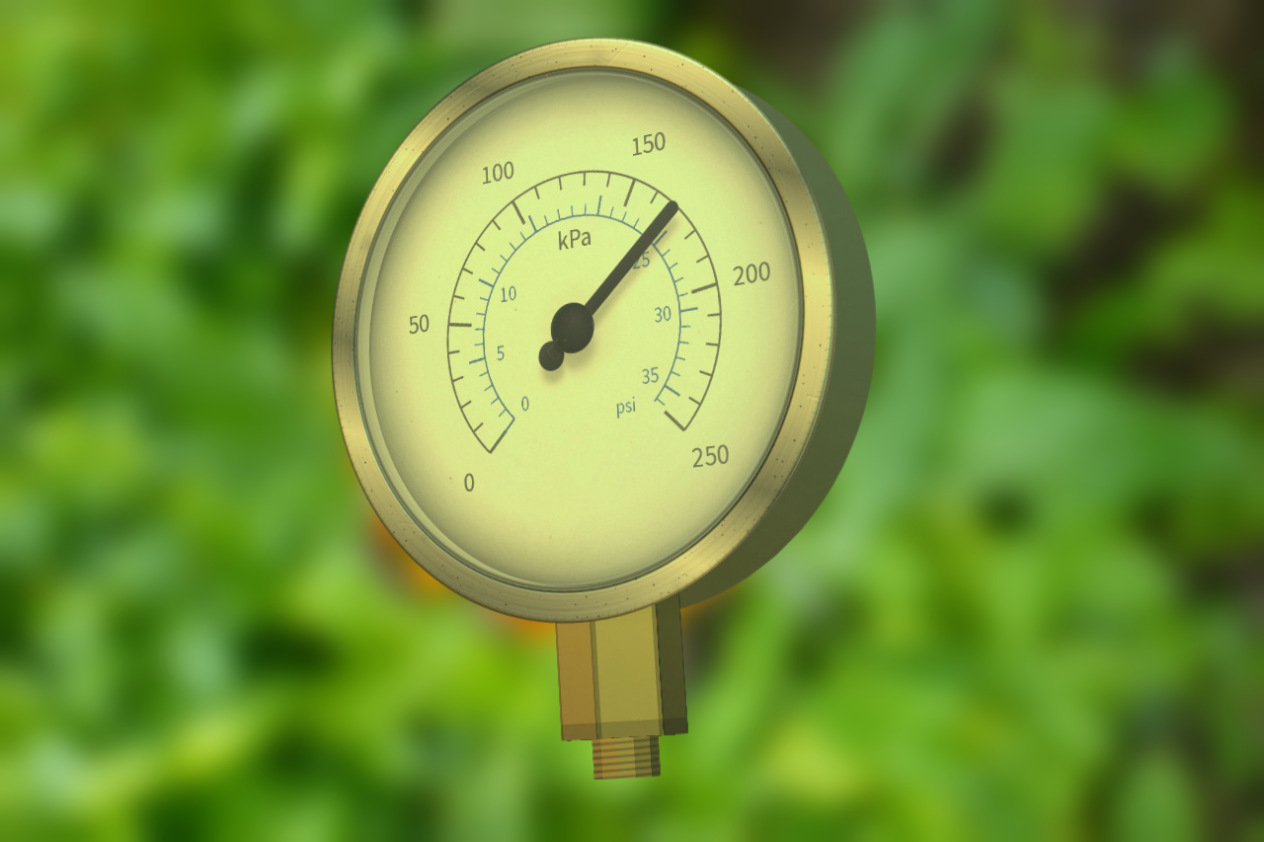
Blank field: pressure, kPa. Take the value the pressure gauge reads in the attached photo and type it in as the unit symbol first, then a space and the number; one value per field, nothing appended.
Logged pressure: kPa 170
